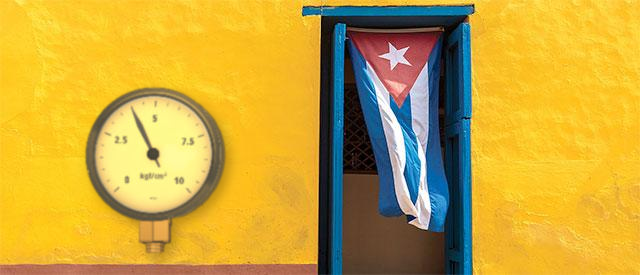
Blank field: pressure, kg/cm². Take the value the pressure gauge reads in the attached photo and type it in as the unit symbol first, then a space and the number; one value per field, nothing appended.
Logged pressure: kg/cm² 4
